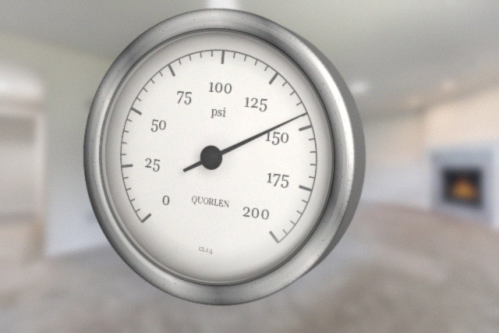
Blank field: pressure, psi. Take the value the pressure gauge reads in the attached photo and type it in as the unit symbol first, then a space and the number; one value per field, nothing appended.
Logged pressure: psi 145
